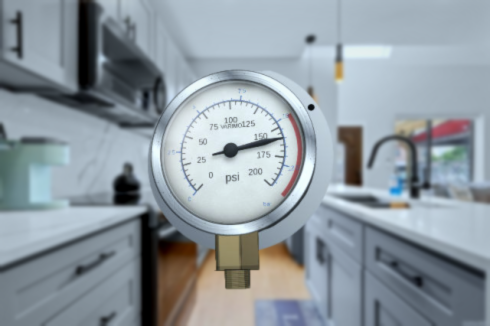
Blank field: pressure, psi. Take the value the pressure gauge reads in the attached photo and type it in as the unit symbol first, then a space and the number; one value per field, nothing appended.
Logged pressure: psi 160
